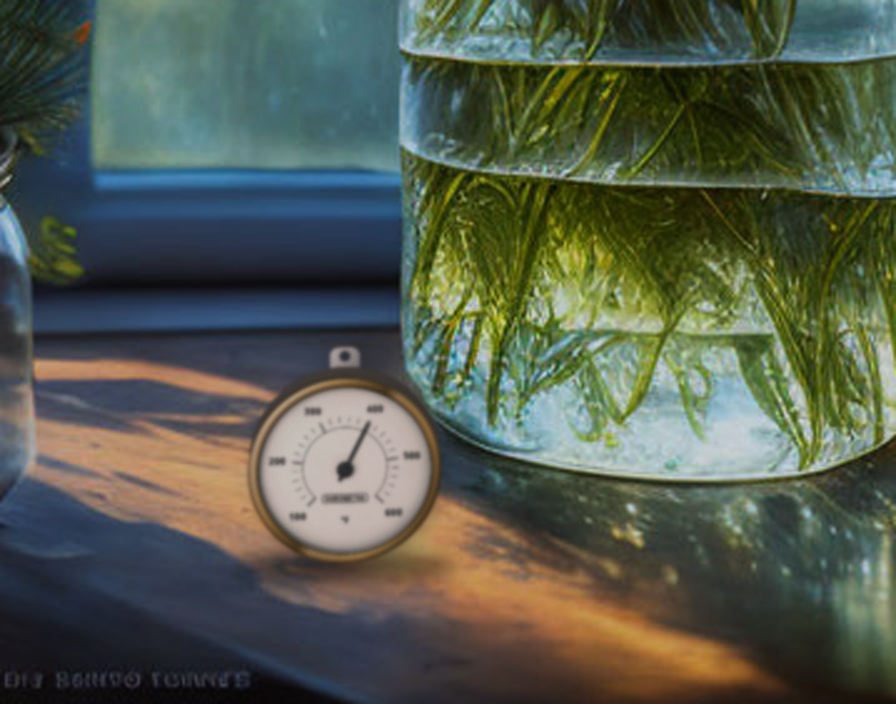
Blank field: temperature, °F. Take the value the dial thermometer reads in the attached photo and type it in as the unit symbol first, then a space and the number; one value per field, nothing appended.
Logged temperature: °F 400
